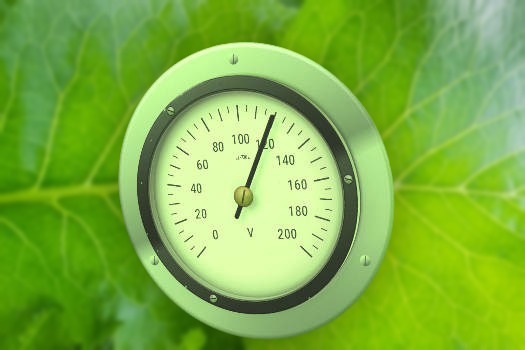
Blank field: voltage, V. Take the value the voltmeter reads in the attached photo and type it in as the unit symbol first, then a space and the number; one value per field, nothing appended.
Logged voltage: V 120
